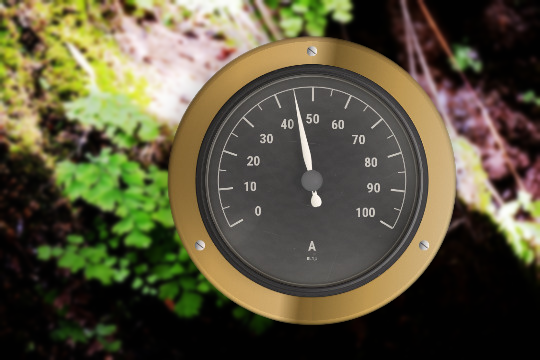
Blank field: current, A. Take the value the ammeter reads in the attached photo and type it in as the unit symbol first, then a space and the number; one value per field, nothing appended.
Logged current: A 45
